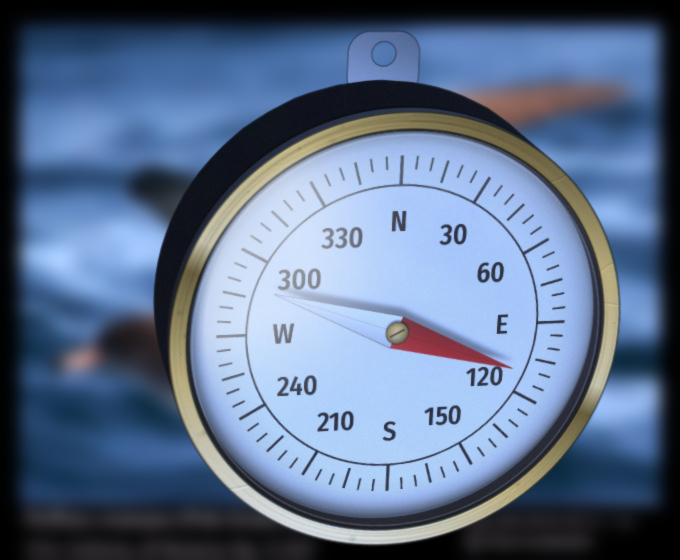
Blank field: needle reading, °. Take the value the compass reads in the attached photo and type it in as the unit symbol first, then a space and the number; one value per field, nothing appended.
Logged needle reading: ° 110
